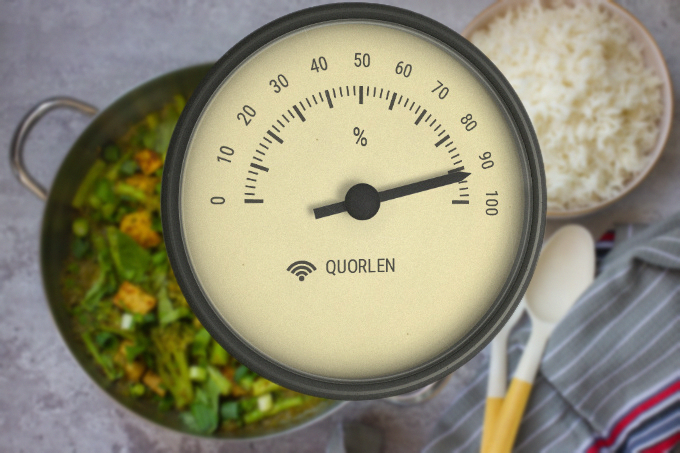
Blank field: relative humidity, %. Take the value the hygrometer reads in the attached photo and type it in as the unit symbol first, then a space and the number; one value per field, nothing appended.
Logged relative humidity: % 92
